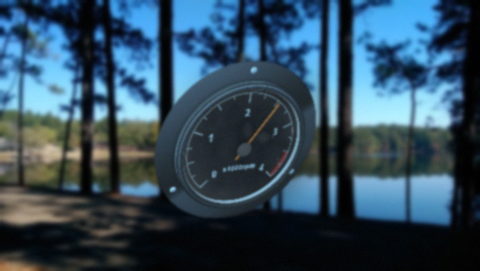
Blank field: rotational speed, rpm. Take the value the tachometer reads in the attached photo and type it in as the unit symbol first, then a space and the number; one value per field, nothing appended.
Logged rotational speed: rpm 2500
